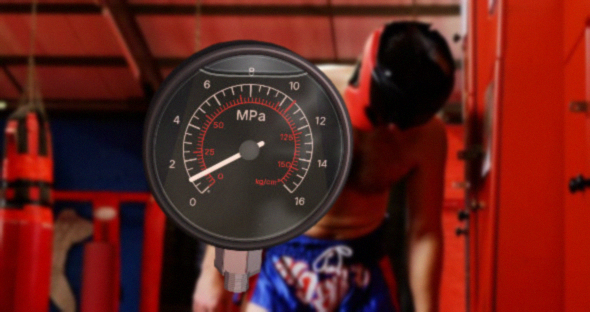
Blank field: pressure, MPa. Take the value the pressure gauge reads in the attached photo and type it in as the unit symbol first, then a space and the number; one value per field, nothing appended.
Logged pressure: MPa 1
